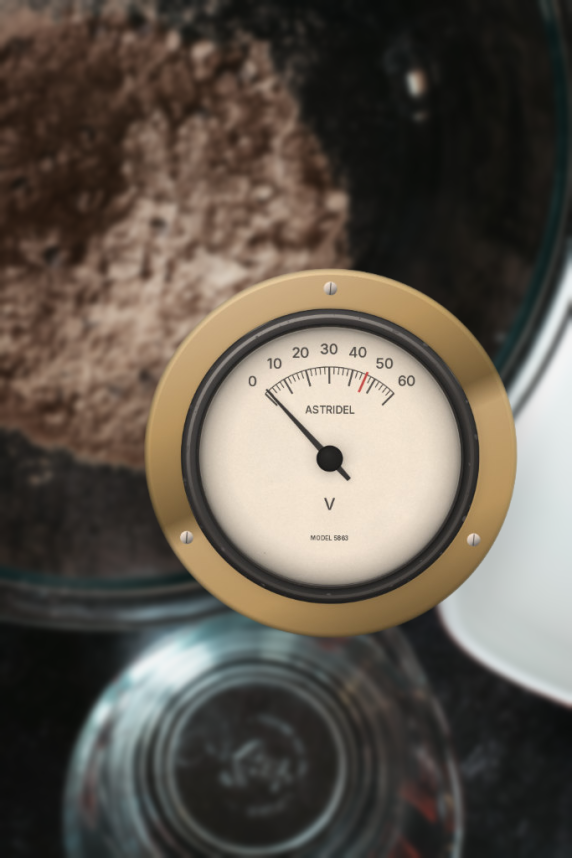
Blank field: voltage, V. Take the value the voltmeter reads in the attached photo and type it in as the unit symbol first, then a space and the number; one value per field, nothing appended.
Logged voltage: V 2
